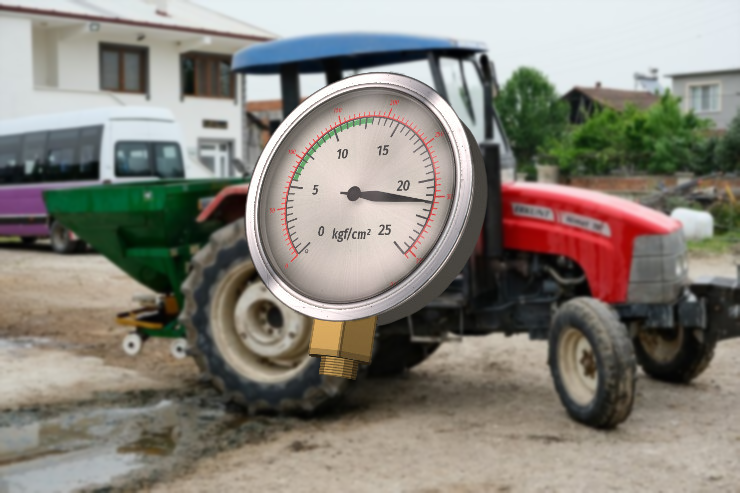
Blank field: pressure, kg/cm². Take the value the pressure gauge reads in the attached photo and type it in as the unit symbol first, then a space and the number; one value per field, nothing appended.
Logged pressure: kg/cm² 21.5
